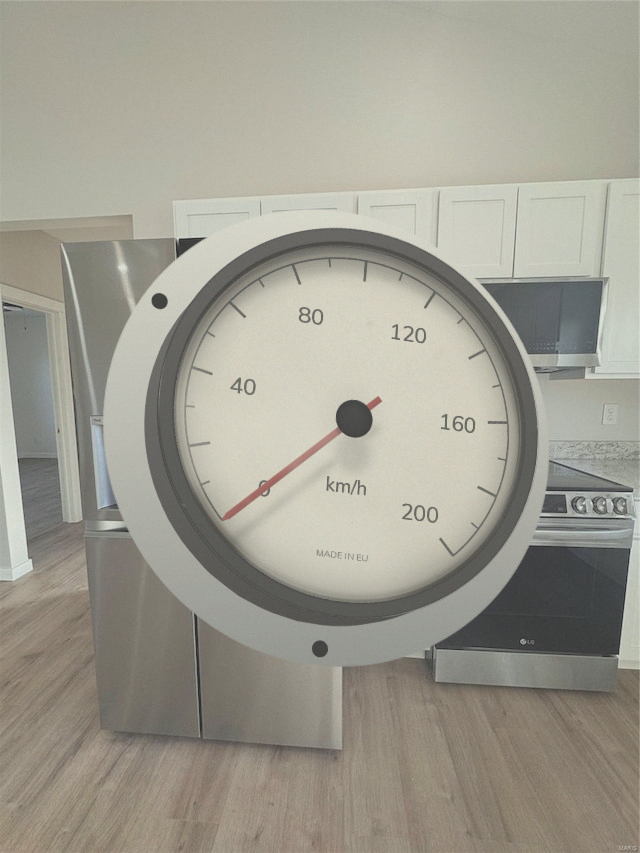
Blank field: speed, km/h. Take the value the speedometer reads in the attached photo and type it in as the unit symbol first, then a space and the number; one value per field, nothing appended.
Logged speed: km/h 0
